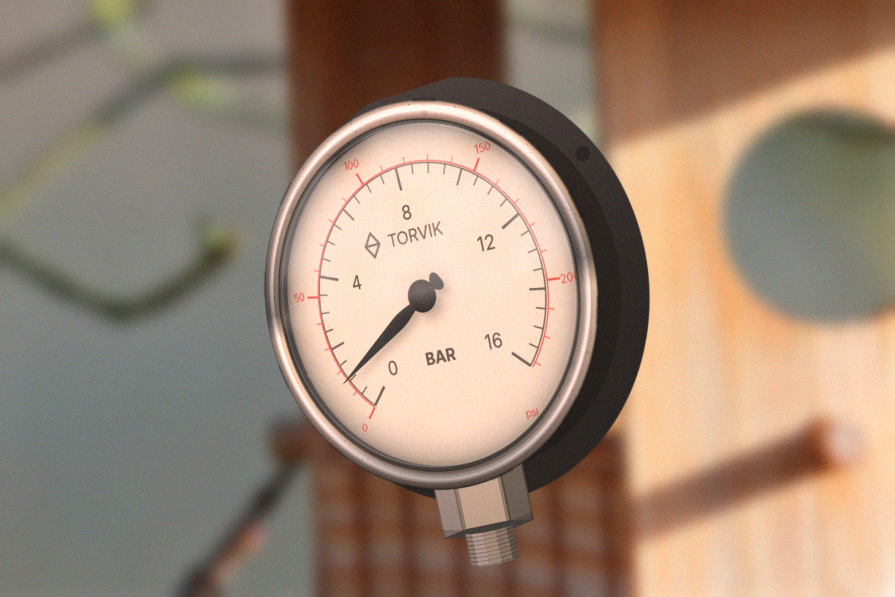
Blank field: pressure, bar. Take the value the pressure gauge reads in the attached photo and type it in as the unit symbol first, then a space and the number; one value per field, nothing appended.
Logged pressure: bar 1
